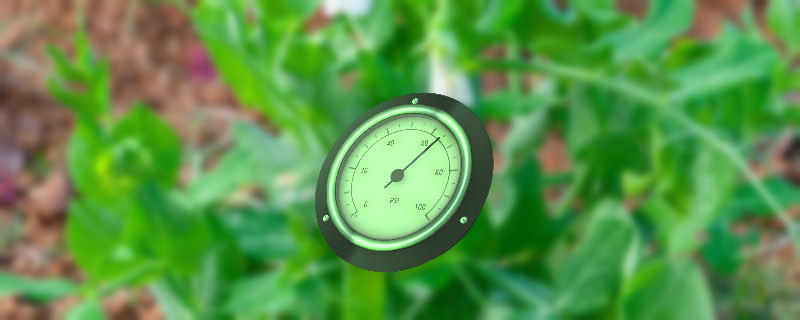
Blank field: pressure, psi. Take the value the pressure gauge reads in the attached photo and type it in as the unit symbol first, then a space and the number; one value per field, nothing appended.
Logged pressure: psi 65
